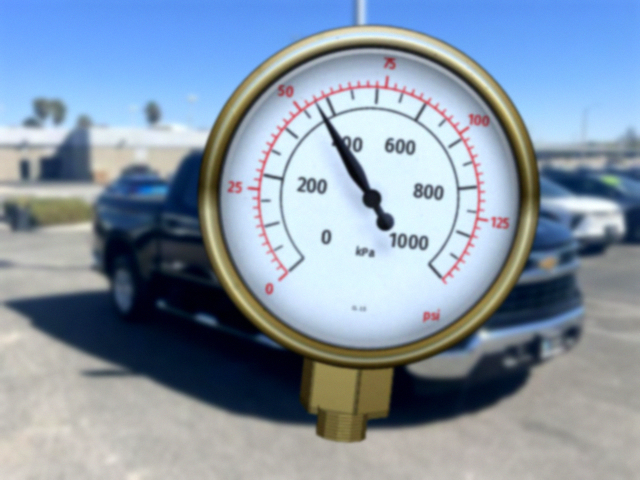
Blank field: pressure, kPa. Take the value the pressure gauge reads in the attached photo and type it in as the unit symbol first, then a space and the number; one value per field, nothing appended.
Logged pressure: kPa 375
